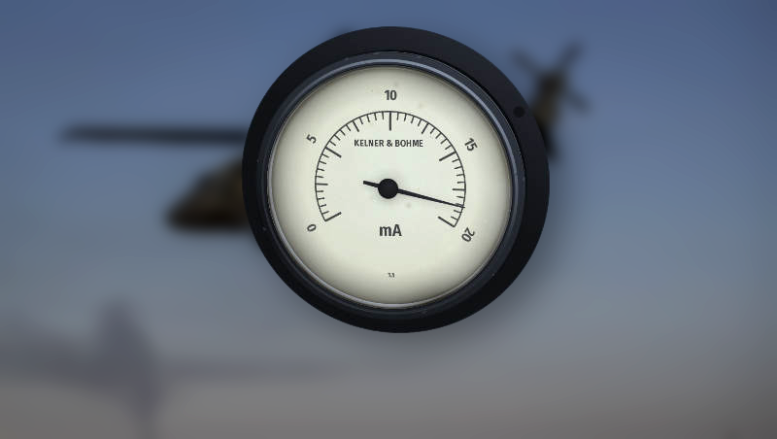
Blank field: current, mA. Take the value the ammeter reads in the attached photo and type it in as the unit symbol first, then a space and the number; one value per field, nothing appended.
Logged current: mA 18.5
